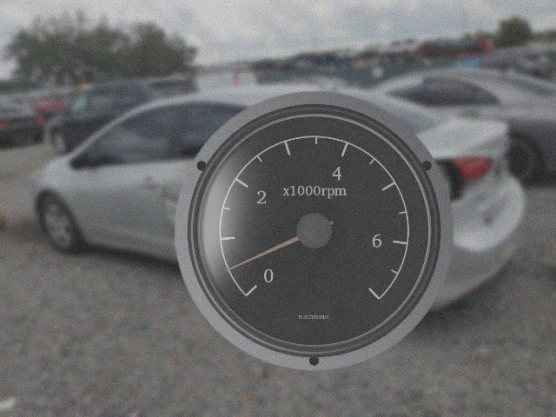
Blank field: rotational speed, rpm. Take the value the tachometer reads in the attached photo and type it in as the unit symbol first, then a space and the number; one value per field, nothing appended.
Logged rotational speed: rpm 500
